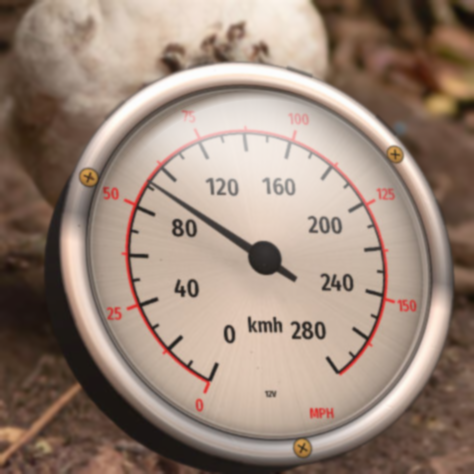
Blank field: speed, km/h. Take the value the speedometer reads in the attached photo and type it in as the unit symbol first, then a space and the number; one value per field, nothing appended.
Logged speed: km/h 90
